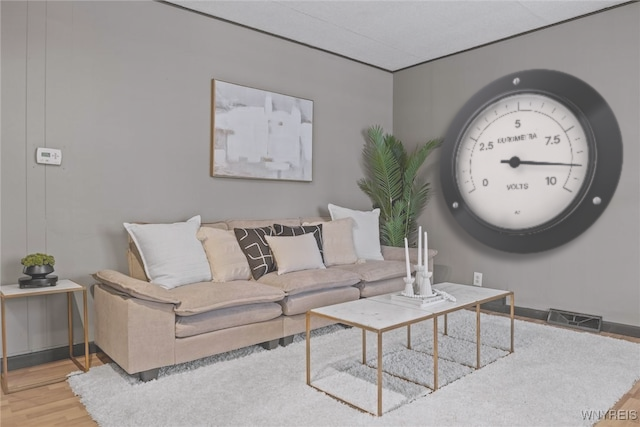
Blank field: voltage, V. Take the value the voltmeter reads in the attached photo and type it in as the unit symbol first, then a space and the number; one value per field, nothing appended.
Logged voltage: V 9
